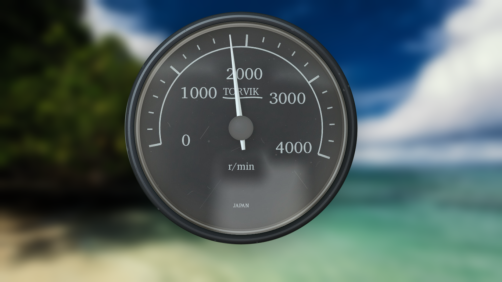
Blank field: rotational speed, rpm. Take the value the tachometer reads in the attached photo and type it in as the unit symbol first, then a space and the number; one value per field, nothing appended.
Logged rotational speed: rpm 1800
